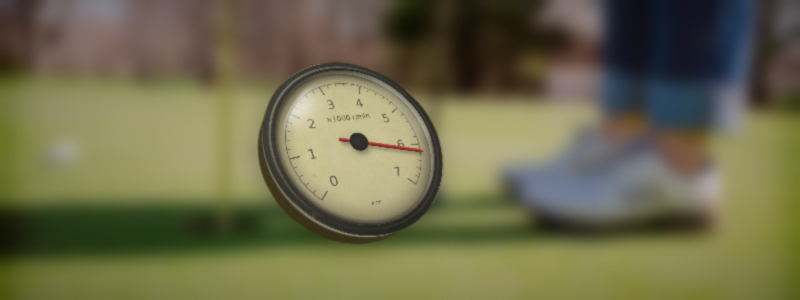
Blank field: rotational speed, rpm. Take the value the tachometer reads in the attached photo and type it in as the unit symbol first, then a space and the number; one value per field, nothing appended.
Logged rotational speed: rpm 6200
